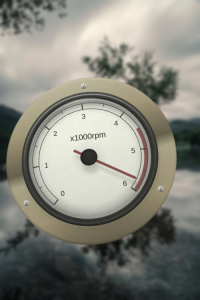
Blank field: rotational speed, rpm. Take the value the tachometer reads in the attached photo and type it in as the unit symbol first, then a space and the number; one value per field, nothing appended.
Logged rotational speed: rpm 5750
